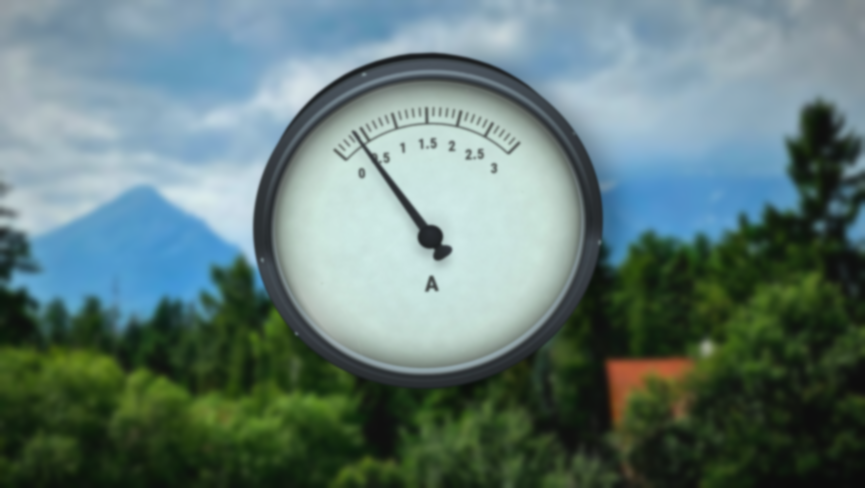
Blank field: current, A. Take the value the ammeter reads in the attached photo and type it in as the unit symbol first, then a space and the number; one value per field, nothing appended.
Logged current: A 0.4
